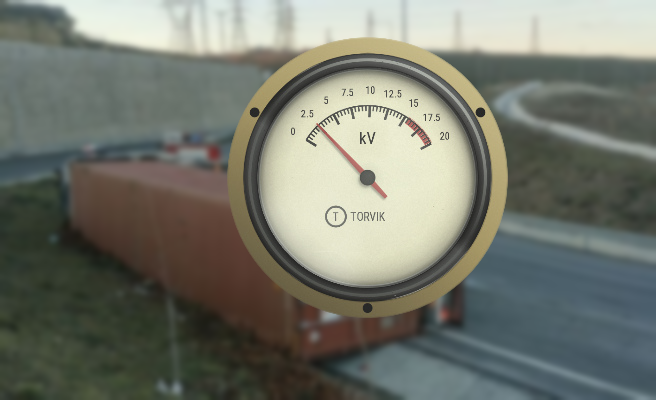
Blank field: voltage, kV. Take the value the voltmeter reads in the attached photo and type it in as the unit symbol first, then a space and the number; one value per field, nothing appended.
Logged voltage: kV 2.5
